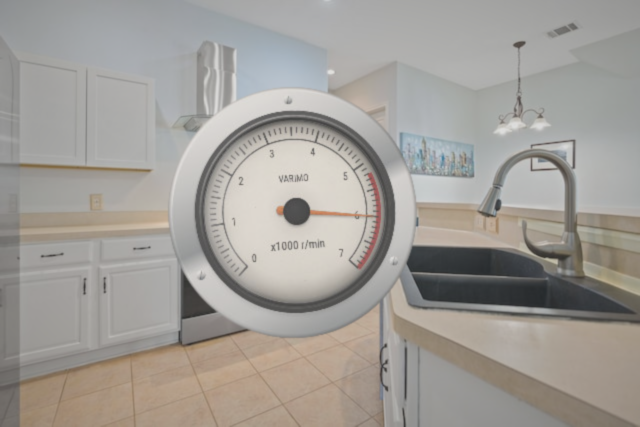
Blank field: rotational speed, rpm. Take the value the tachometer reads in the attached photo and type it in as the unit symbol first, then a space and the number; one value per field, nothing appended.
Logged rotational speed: rpm 6000
